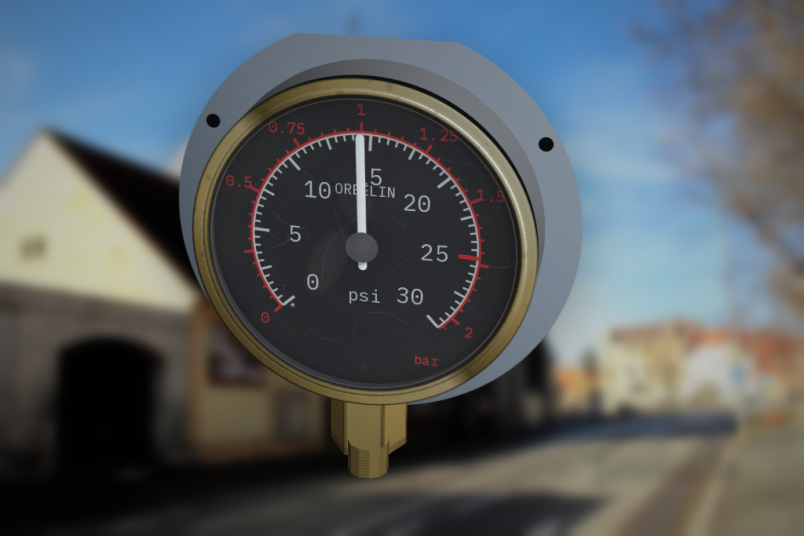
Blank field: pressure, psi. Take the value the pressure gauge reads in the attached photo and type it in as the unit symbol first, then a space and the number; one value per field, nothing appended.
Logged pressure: psi 14.5
